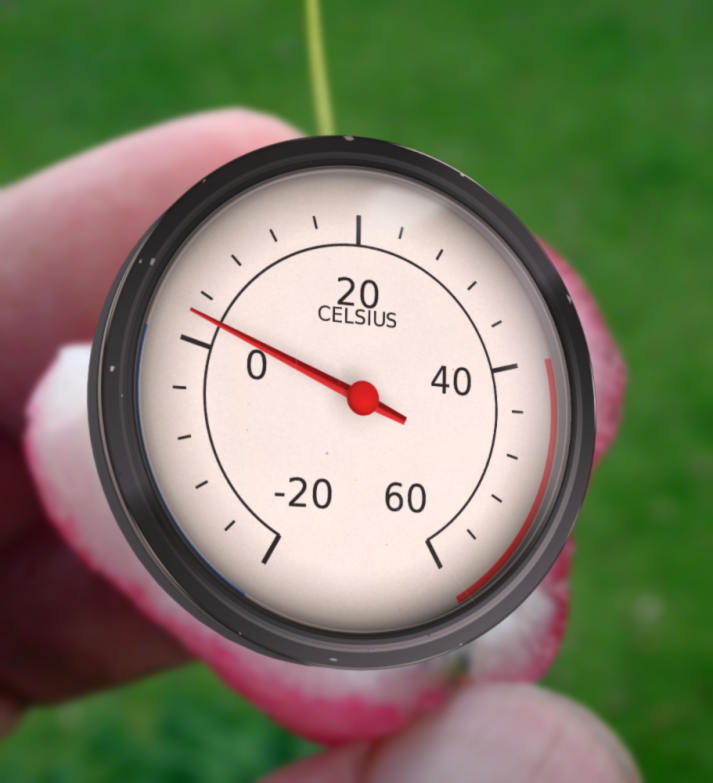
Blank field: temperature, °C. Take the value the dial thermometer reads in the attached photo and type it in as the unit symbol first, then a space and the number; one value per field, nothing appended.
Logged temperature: °C 2
